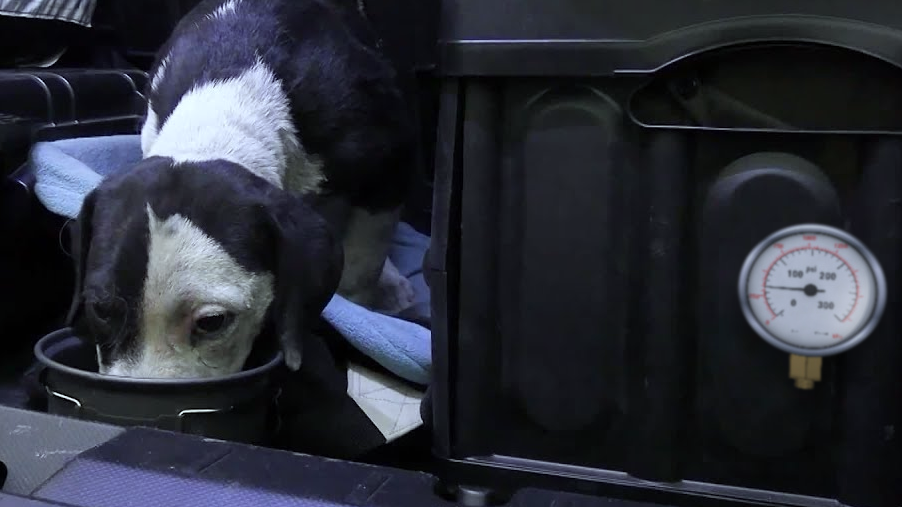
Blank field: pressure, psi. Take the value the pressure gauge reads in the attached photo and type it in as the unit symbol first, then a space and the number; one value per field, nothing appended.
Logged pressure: psi 50
